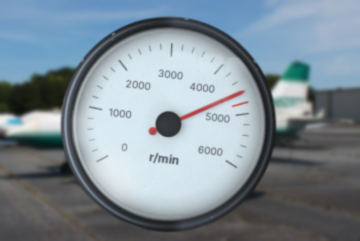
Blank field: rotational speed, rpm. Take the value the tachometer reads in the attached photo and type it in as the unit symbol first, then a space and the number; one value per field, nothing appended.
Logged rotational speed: rpm 4600
